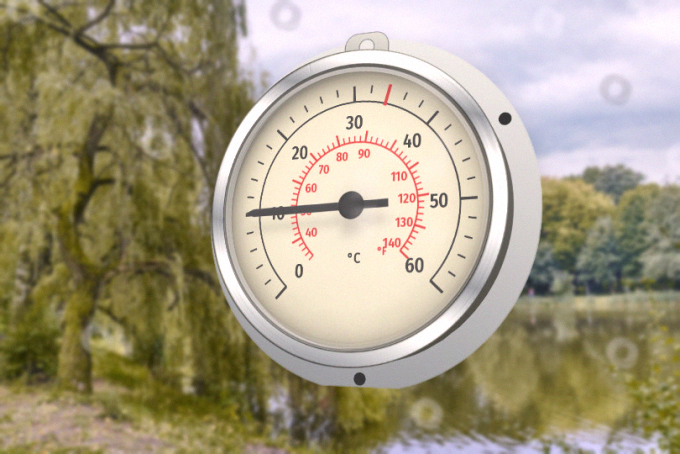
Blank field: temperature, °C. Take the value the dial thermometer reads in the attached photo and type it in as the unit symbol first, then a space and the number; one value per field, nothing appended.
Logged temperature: °C 10
